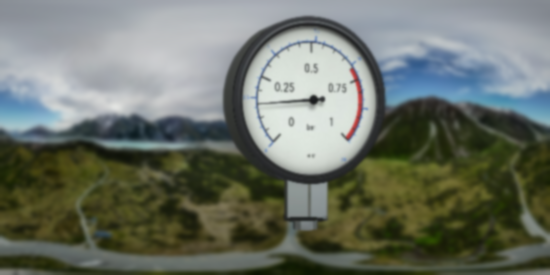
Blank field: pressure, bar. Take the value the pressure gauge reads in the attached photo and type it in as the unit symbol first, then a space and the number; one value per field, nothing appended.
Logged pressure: bar 0.15
